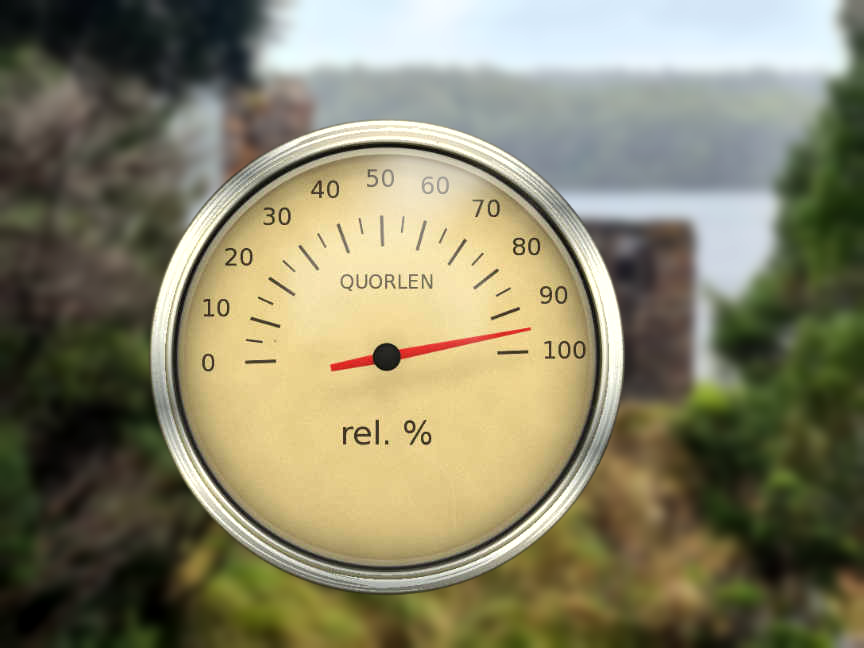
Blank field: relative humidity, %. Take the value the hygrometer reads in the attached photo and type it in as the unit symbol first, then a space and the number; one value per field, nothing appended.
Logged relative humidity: % 95
